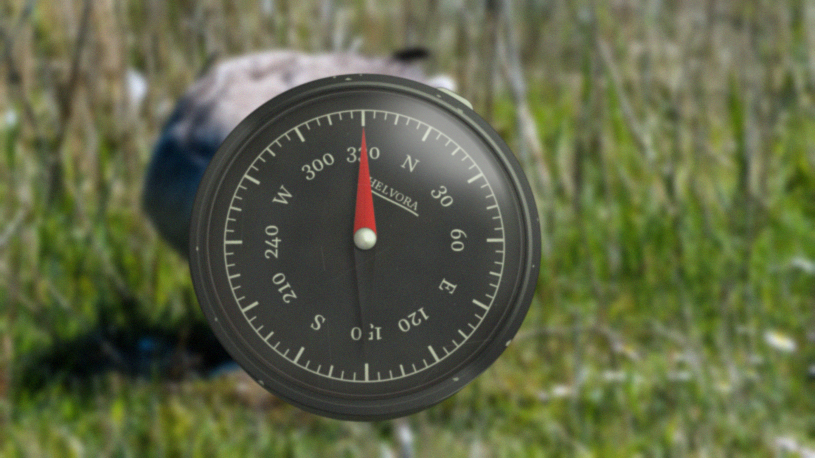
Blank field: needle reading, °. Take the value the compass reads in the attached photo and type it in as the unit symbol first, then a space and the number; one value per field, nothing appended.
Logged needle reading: ° 330
